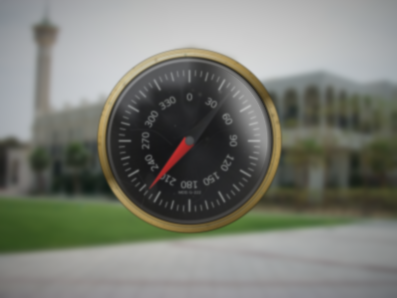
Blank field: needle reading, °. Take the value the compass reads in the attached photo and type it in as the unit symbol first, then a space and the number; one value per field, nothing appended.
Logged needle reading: ° 220
